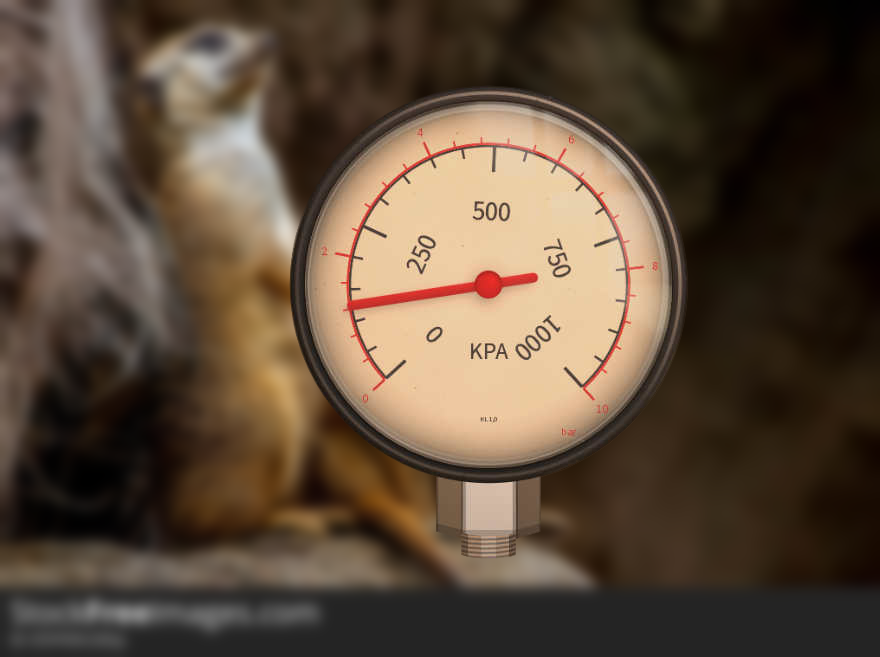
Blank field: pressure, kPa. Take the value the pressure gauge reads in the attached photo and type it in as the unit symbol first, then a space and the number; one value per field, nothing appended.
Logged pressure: kPa 125
